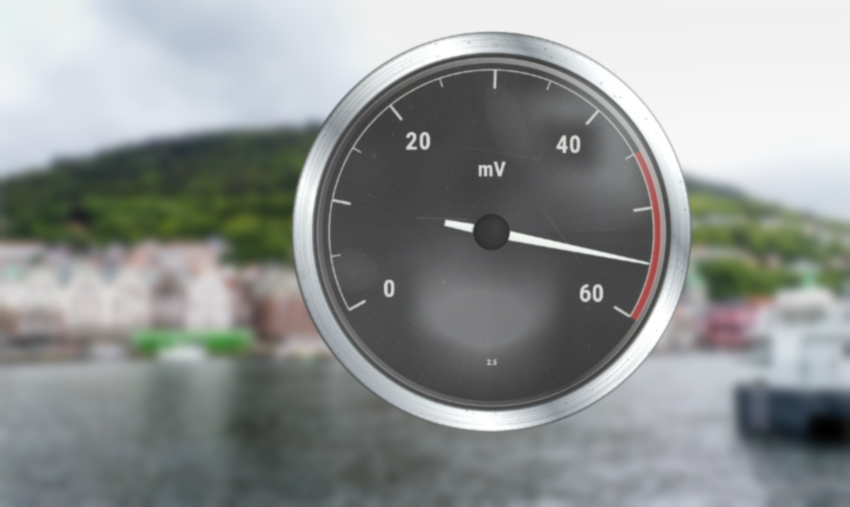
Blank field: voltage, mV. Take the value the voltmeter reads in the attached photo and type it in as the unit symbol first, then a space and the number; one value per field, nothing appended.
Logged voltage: mV 55
